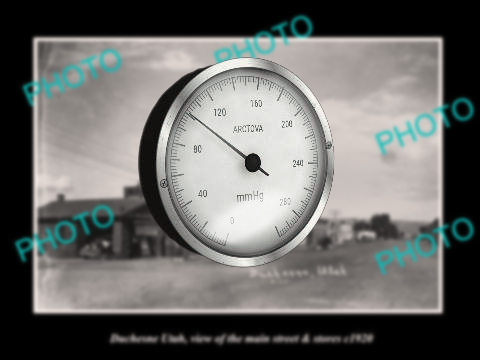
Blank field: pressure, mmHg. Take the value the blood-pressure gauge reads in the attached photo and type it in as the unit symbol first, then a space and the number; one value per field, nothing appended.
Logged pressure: mmHg 100
